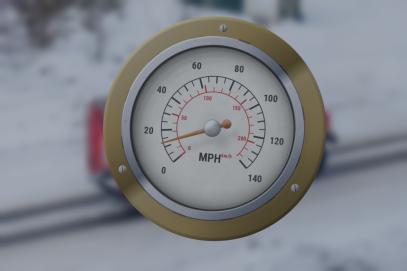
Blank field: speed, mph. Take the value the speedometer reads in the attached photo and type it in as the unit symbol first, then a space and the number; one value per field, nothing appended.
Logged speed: mph 12.5
